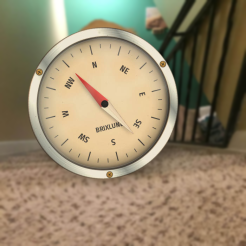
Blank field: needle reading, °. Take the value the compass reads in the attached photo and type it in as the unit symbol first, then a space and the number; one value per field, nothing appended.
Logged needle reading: ° 330
